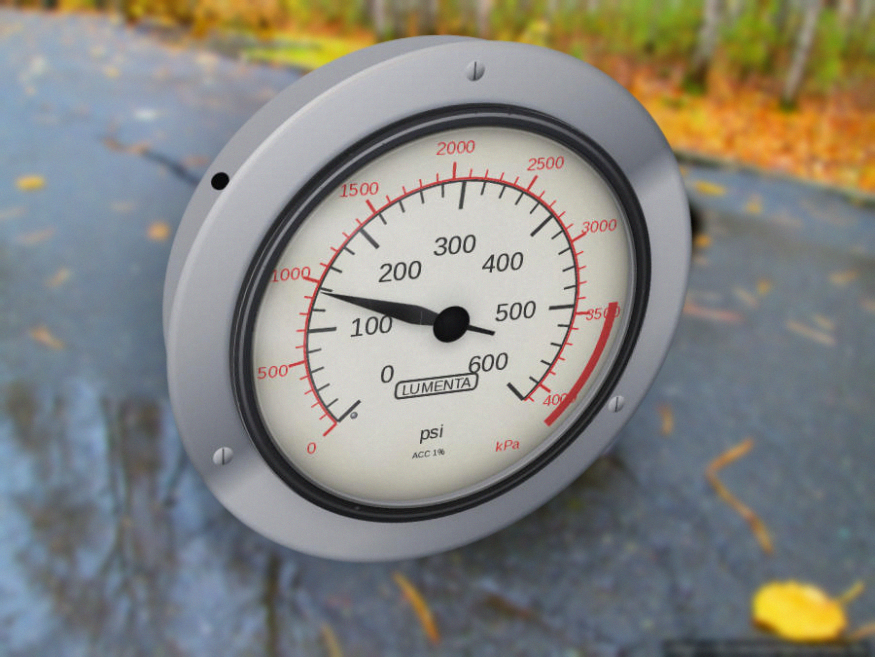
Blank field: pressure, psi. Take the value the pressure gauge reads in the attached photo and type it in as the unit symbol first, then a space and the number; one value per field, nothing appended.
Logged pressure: psi 140
